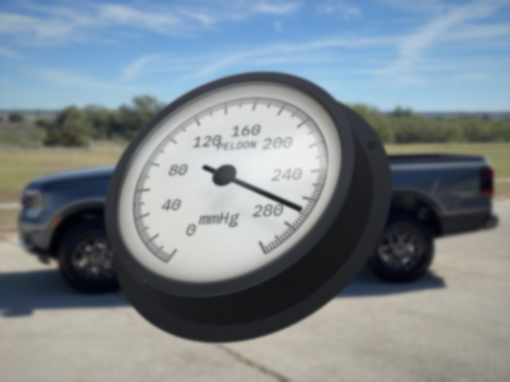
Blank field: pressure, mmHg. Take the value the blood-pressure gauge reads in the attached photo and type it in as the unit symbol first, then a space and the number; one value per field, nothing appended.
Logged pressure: mmHg 270
